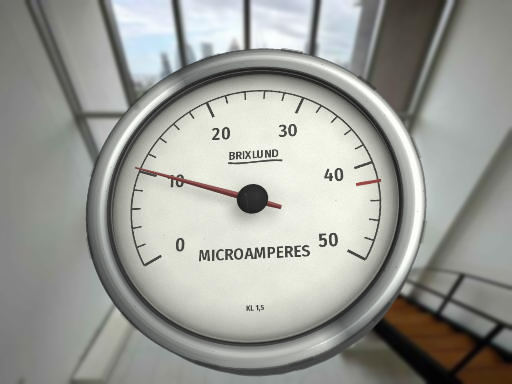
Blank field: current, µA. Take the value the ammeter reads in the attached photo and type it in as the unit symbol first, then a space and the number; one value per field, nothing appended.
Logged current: µA 10
